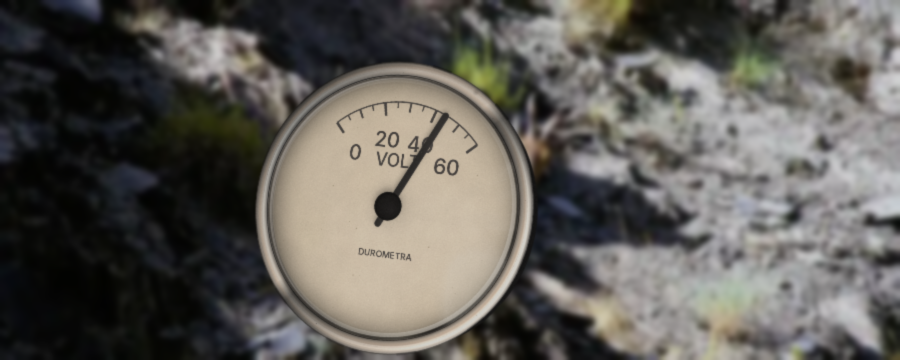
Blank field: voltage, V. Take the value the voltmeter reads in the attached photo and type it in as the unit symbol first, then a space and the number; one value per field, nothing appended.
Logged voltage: V 45
